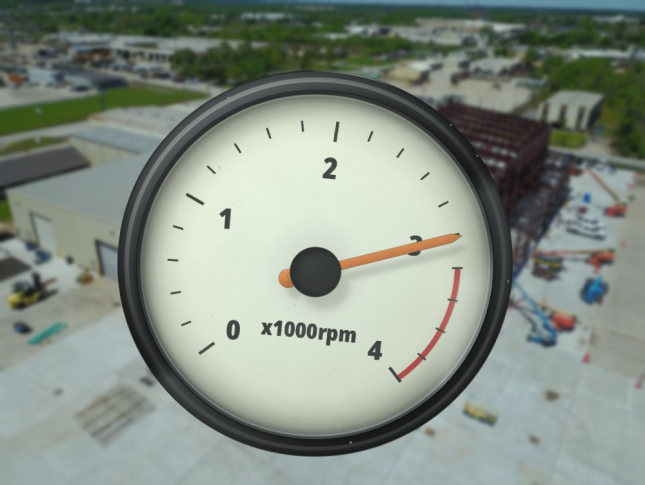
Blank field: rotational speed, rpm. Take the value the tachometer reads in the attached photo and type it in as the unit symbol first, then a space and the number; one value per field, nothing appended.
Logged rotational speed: rpm 3000
